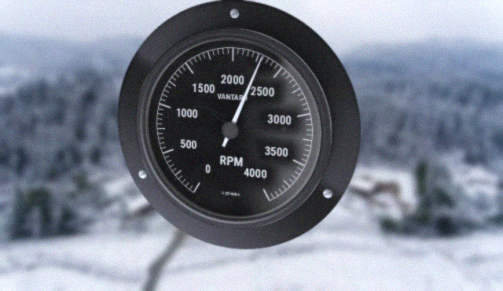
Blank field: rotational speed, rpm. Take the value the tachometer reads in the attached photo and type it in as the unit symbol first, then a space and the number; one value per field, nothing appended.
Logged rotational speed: rpm 2300
